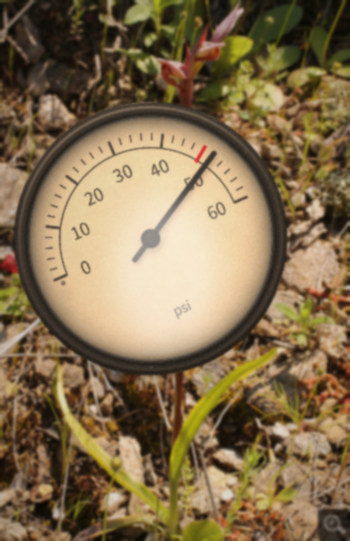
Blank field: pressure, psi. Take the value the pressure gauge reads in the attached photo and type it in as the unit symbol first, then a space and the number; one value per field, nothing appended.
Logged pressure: psi 50
